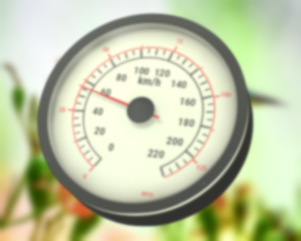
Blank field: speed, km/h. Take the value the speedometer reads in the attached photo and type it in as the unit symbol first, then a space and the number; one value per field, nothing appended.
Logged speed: km/h 55
